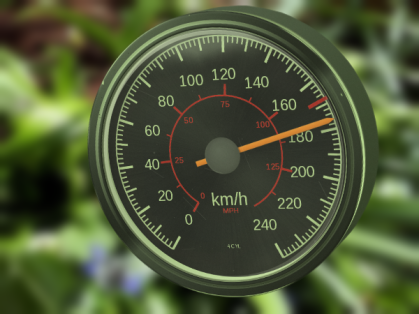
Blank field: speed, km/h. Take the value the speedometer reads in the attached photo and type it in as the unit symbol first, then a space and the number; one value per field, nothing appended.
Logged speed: km/h 176
